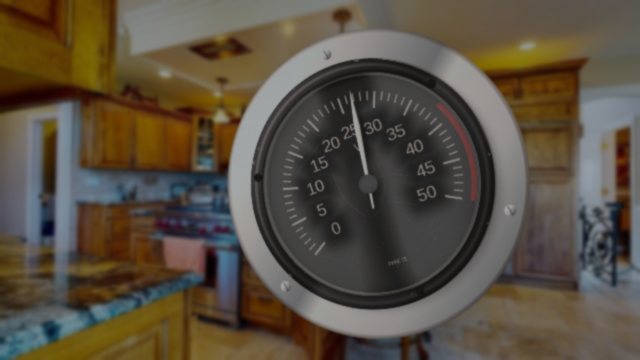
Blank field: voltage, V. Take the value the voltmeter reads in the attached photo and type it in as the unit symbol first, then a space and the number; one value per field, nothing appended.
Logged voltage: V 27
